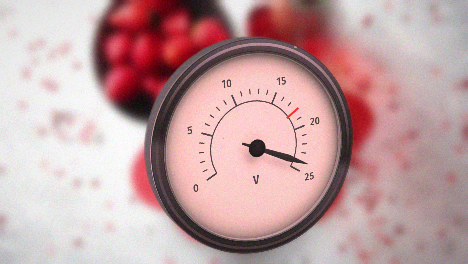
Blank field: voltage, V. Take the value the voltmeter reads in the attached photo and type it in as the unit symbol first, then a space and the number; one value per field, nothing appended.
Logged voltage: V 24
